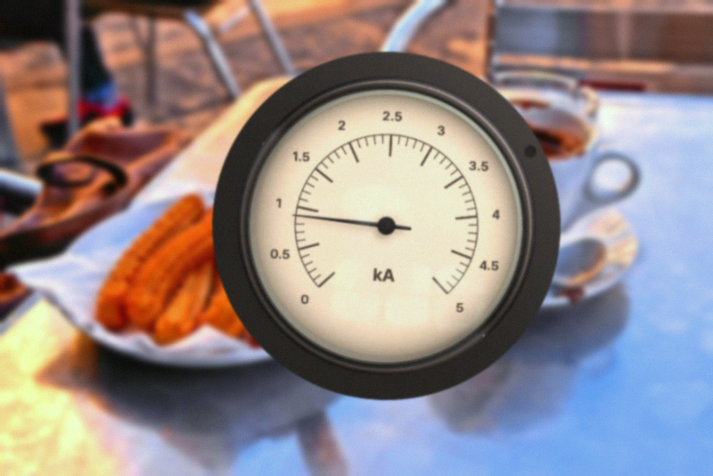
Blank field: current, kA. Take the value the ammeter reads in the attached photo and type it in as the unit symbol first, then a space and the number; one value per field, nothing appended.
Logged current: kA 0.9
